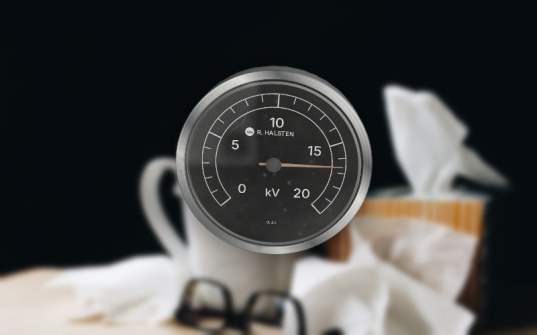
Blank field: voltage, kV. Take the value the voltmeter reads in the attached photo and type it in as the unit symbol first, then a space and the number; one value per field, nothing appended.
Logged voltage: kV 16.5
